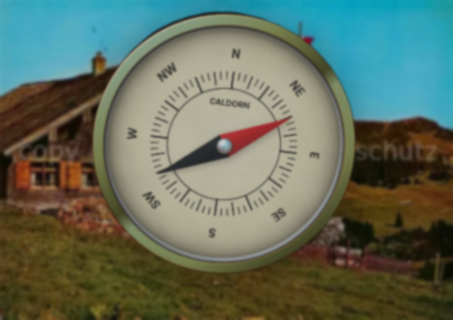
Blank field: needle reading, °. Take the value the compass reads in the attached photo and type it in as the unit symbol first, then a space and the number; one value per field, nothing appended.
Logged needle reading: ° 60
